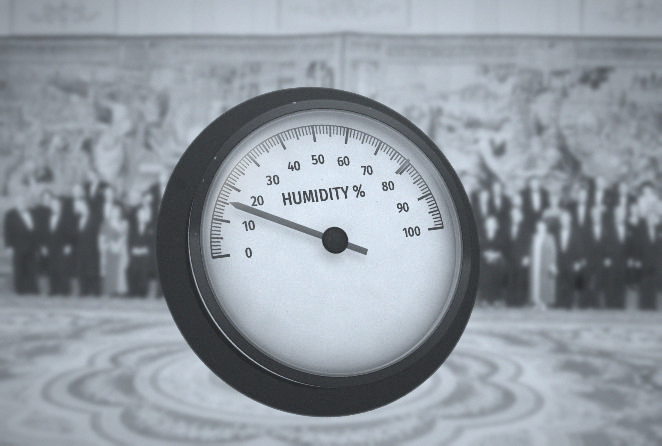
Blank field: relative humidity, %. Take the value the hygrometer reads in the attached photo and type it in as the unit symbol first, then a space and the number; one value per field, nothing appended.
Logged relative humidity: % 15
